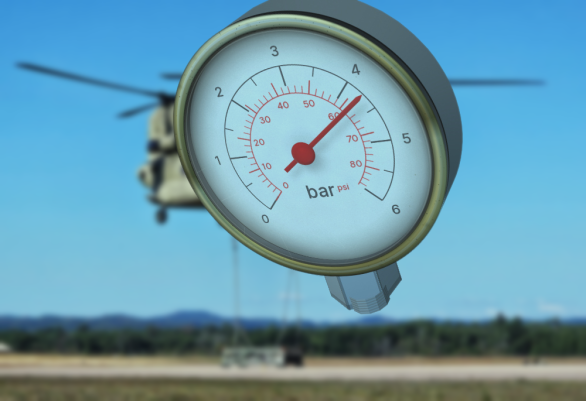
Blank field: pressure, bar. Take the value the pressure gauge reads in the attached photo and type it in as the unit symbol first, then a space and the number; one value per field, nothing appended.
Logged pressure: bar 4.25
